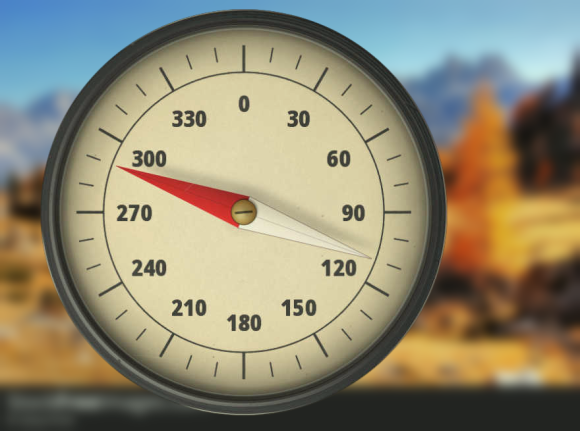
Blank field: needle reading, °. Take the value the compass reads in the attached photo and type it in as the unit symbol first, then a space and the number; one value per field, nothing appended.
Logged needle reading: ° 290
